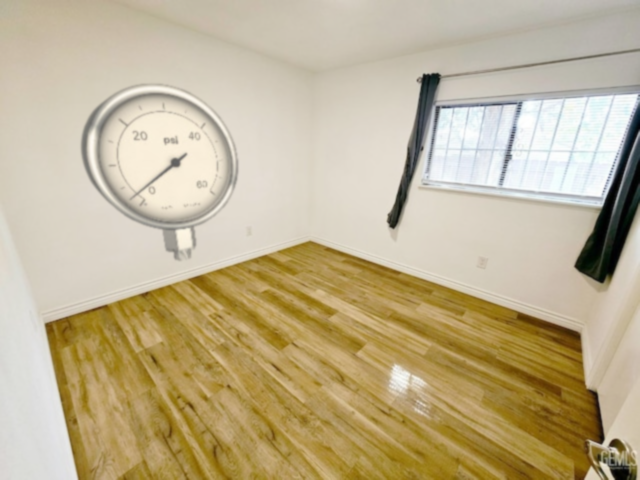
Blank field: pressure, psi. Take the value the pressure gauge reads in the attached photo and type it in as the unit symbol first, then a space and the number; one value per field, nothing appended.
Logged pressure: psi 2.5
